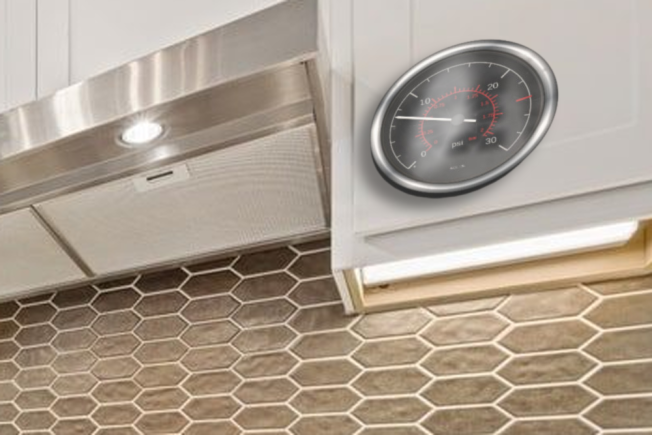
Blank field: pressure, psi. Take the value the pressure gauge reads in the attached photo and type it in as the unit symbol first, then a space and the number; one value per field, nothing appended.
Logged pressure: psi 7
